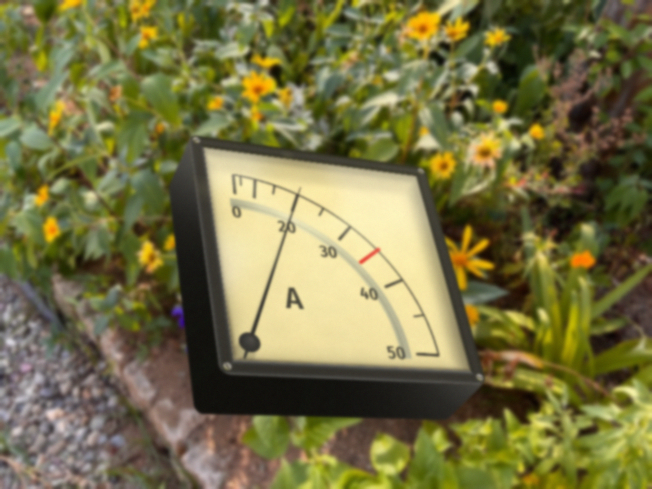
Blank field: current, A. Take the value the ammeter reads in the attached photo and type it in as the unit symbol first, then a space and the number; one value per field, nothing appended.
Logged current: A 20
